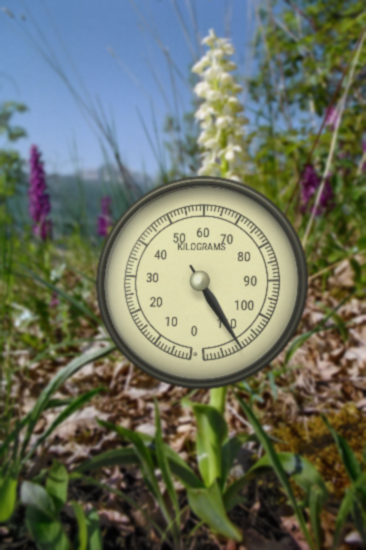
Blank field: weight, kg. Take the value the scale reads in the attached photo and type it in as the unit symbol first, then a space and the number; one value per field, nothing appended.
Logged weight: kg 110
